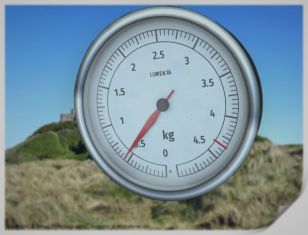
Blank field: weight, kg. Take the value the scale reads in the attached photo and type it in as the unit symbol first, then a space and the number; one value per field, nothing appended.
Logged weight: kg 0.55
